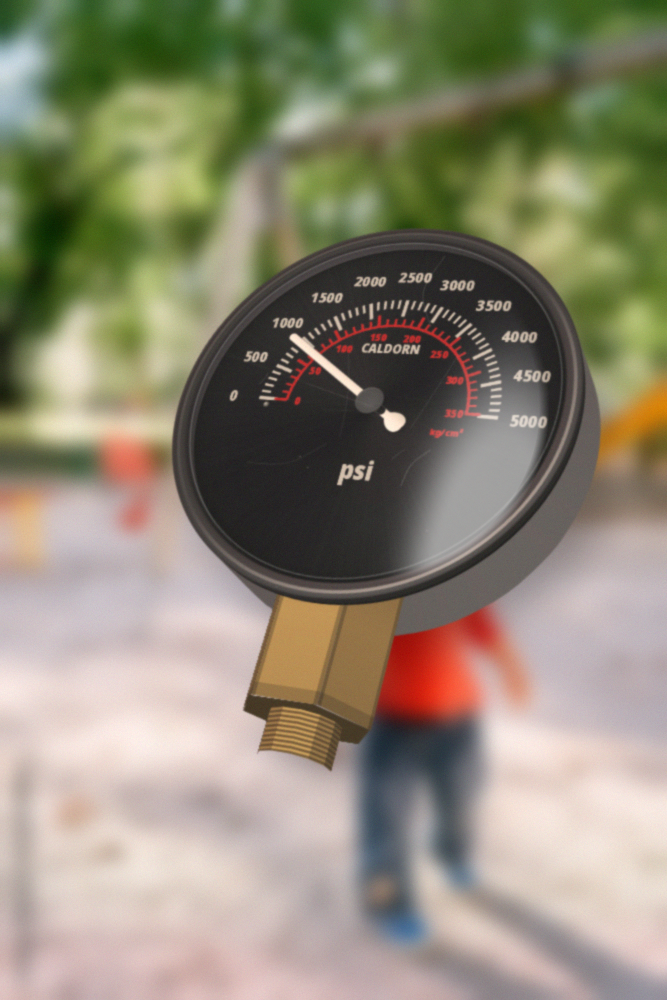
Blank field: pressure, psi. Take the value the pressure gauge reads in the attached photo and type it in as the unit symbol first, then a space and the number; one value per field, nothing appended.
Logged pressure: psi 900
